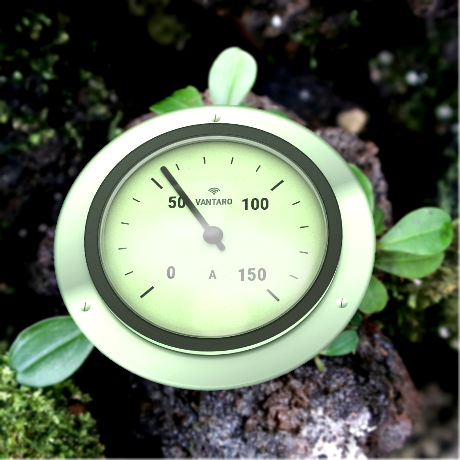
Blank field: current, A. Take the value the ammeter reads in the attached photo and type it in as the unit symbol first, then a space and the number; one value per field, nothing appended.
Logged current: A 55
